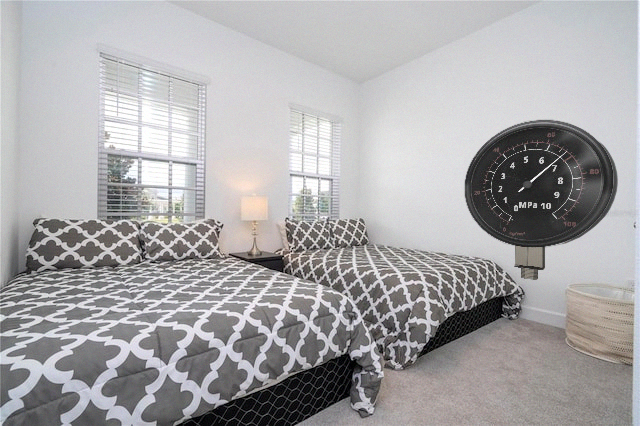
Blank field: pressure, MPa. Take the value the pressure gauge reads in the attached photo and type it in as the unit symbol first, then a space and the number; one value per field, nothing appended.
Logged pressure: MPa 6.75
